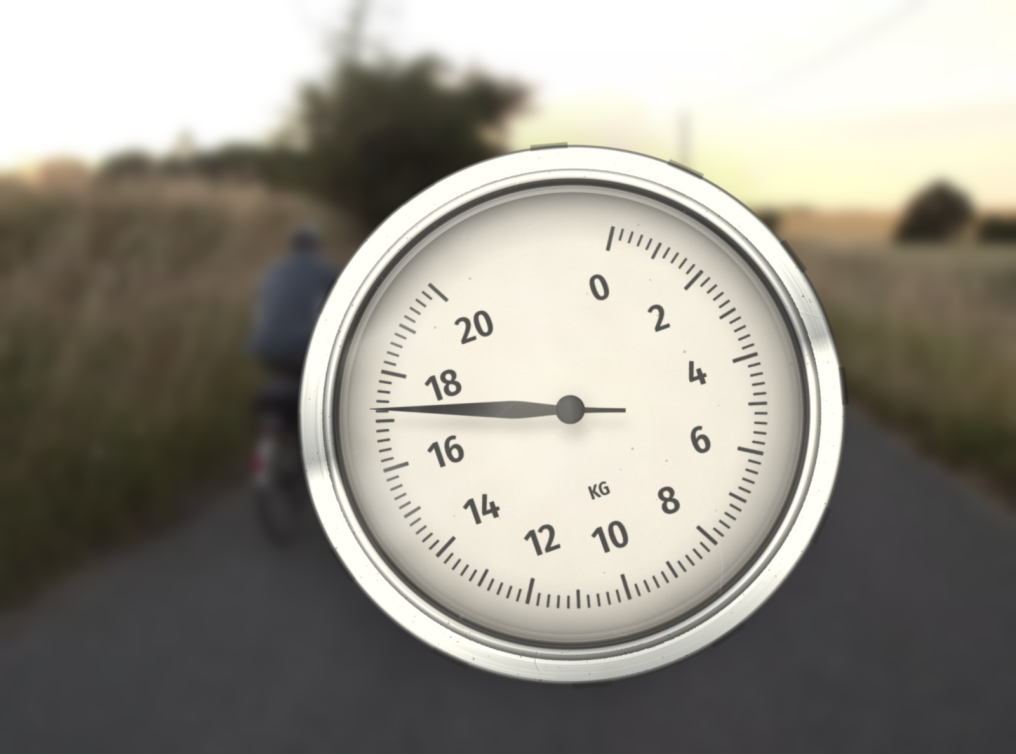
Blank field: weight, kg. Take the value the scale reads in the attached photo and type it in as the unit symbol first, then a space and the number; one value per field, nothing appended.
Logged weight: kg 17.2
